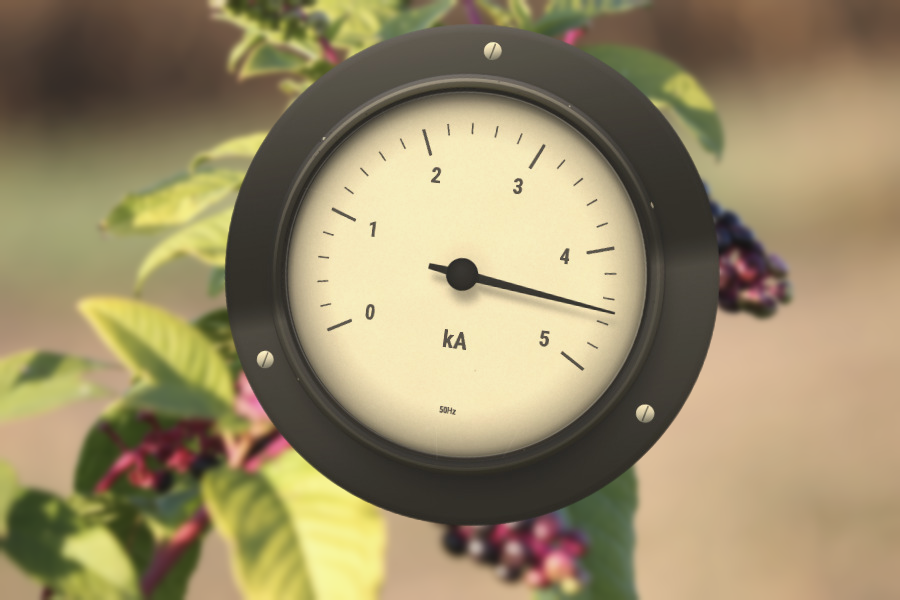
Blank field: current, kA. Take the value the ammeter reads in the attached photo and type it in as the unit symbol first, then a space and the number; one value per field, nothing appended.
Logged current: kA 4.5
